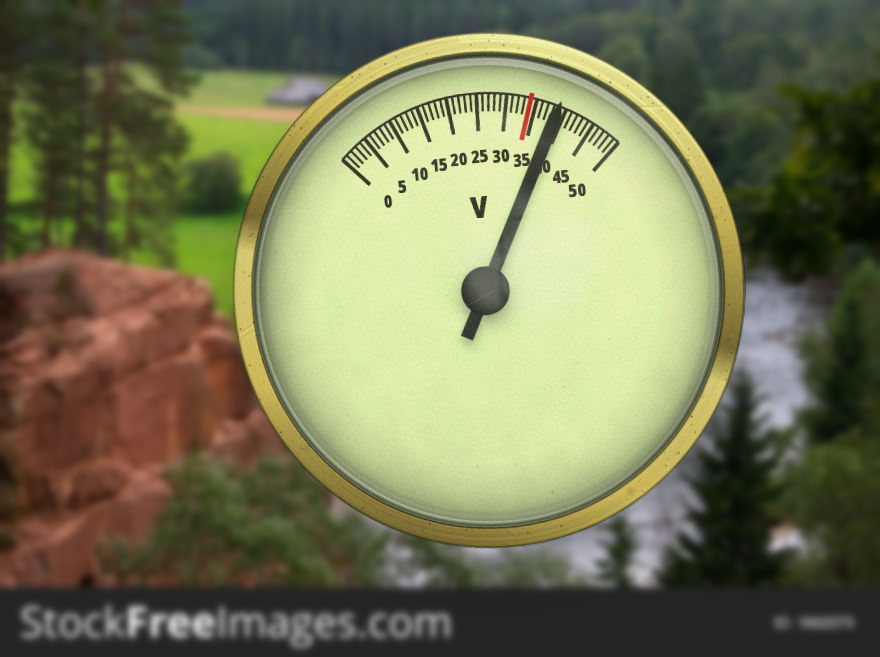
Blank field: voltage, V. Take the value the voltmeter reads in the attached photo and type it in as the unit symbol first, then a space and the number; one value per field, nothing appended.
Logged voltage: V 39
